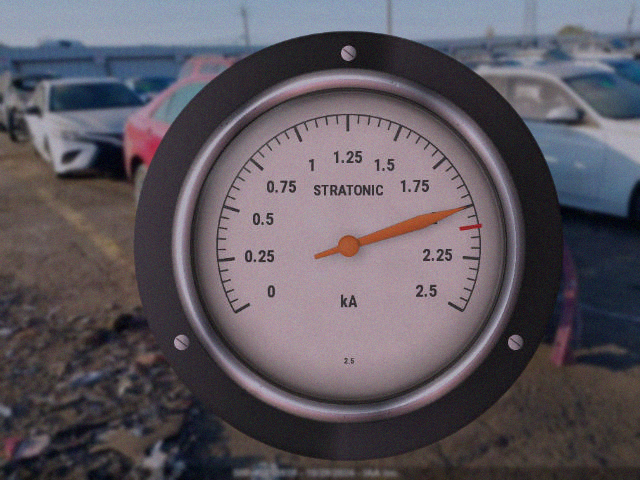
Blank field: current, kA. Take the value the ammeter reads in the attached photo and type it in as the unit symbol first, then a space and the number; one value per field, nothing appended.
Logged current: kA 2
